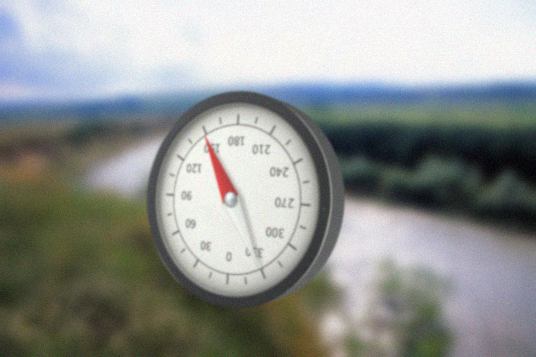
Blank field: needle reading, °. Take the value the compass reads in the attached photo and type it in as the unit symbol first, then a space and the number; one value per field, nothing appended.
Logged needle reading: ° 150
